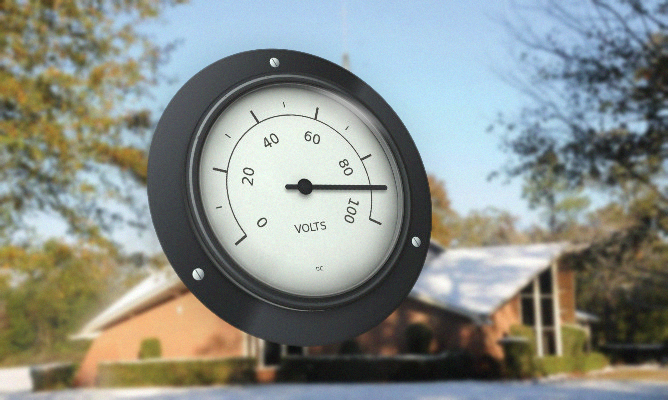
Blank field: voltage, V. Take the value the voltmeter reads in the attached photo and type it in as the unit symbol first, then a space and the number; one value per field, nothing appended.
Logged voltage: V 90
